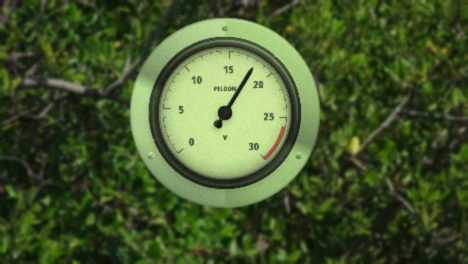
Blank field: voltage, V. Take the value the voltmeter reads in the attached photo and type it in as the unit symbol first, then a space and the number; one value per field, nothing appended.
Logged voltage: V 18
